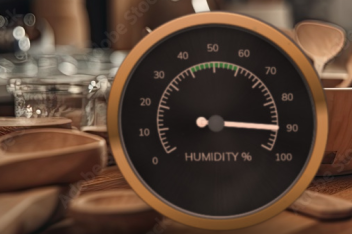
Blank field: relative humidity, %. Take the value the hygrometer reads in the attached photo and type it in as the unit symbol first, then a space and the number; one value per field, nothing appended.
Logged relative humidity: % 90
